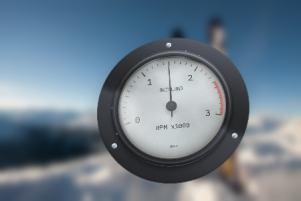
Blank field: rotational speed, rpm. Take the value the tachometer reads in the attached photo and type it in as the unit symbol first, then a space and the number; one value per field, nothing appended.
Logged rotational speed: rpm 1500
